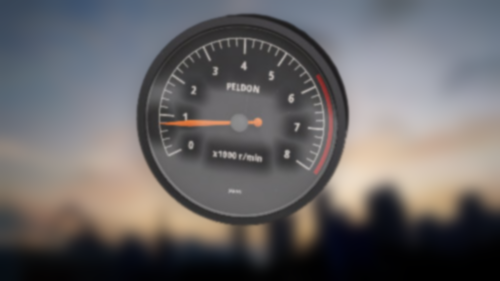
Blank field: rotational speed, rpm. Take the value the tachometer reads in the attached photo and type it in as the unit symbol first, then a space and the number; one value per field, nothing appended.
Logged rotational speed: rpm 800
